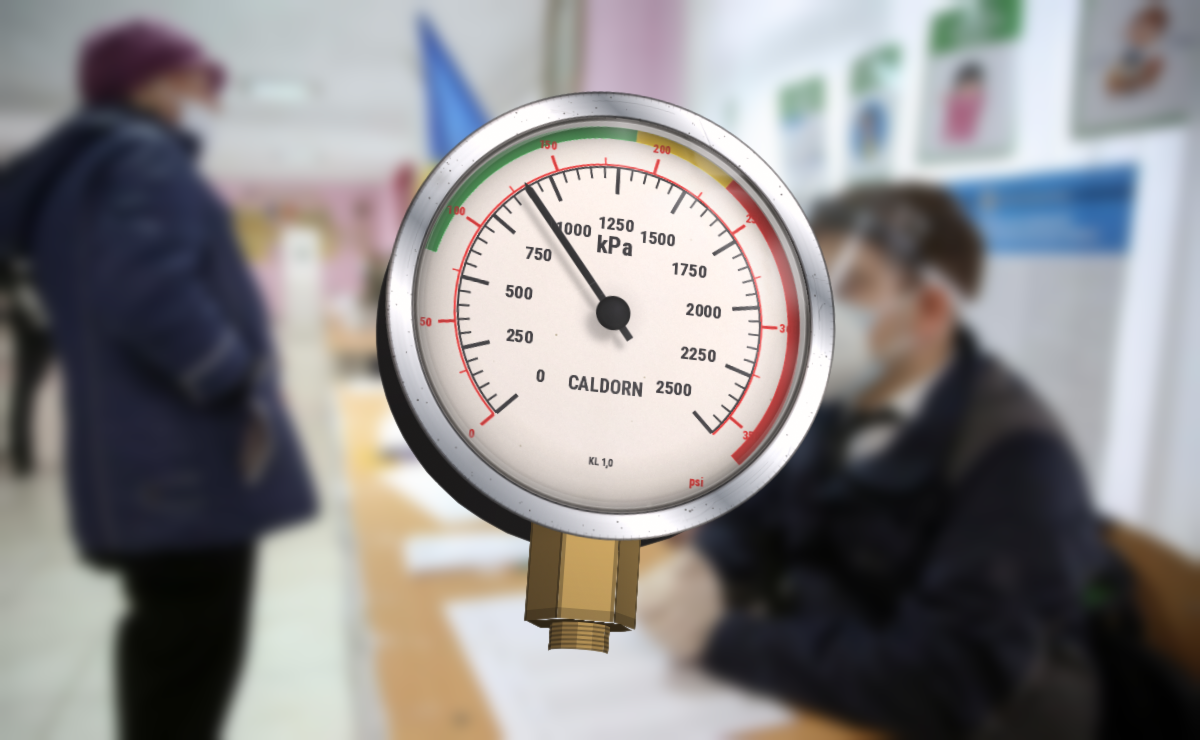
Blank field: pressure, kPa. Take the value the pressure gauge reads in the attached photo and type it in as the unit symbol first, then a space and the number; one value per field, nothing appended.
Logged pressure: kPa 900
